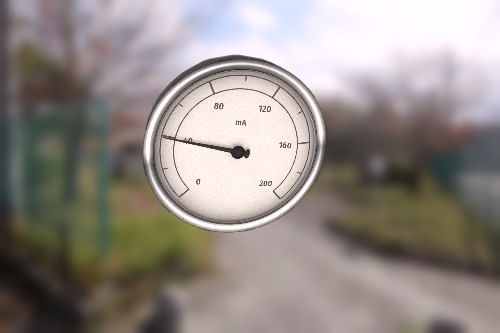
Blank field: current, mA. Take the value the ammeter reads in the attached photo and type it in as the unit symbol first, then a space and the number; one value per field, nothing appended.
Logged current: mA 40
